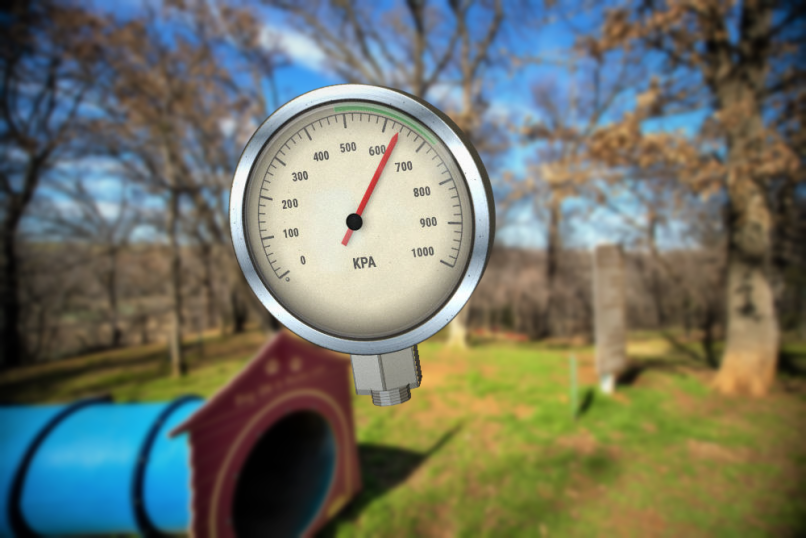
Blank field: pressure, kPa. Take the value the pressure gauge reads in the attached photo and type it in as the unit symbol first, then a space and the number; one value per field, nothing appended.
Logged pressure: kPa 640
